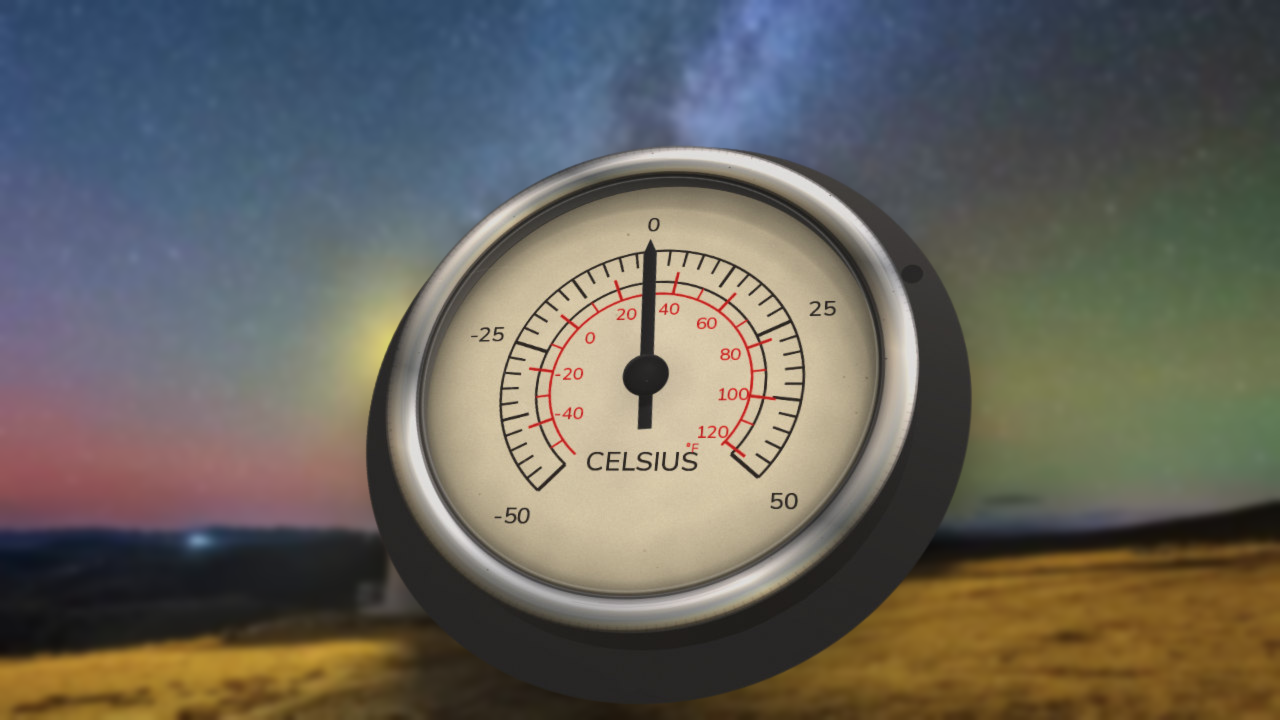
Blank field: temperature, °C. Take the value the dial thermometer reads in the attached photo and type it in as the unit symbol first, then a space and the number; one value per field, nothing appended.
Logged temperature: °C 0
